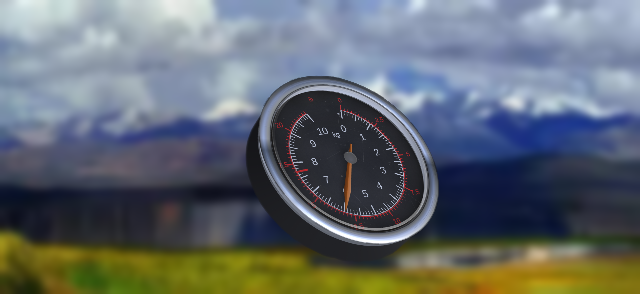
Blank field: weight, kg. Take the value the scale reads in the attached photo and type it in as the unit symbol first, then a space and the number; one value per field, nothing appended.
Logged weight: kg 6
